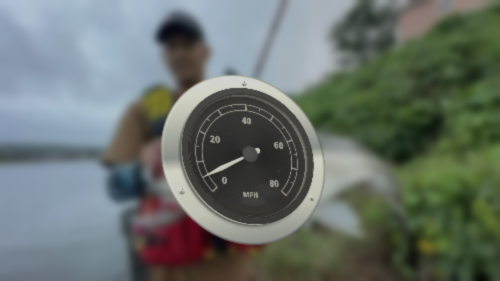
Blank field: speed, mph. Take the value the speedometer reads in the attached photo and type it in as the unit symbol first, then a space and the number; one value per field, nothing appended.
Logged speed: mph 5
